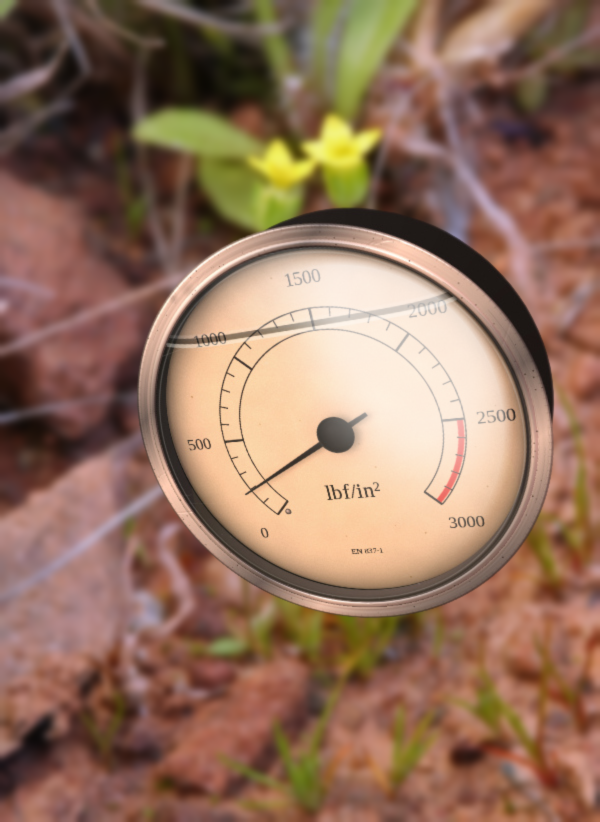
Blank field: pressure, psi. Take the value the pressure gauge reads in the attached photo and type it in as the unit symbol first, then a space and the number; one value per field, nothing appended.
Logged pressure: psi 200
